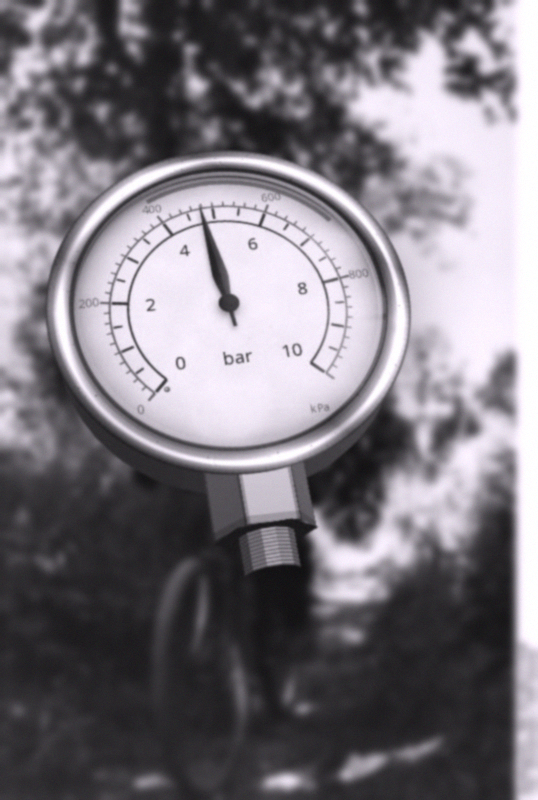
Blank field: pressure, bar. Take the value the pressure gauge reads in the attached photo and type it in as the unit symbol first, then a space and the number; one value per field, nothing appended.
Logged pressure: bar 4.75
